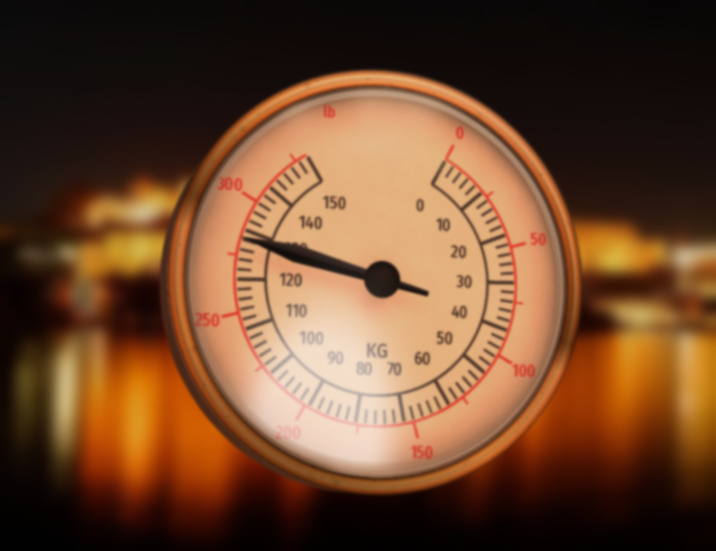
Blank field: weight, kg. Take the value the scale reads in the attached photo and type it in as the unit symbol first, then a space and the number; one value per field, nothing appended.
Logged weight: kg 128
